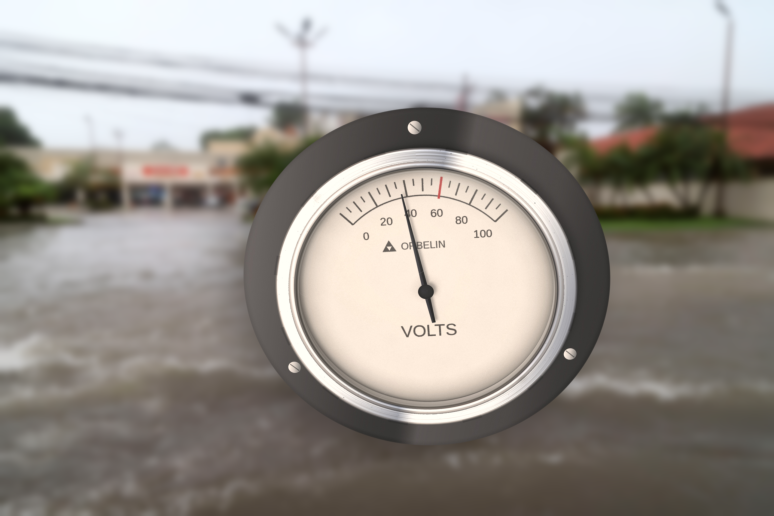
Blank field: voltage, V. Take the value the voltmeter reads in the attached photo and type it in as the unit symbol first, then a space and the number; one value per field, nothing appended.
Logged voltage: V 37.5
